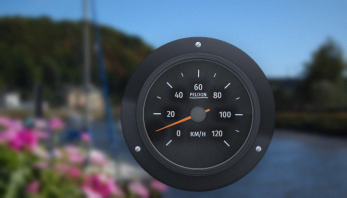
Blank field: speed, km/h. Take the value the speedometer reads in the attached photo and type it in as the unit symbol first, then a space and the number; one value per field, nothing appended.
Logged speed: km/h 10
